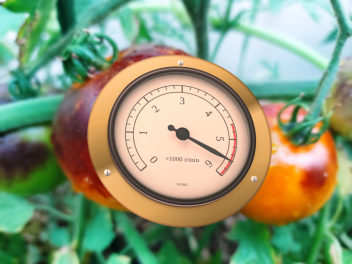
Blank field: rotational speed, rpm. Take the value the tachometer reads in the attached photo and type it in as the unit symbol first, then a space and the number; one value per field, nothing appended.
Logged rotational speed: rpm 5600
